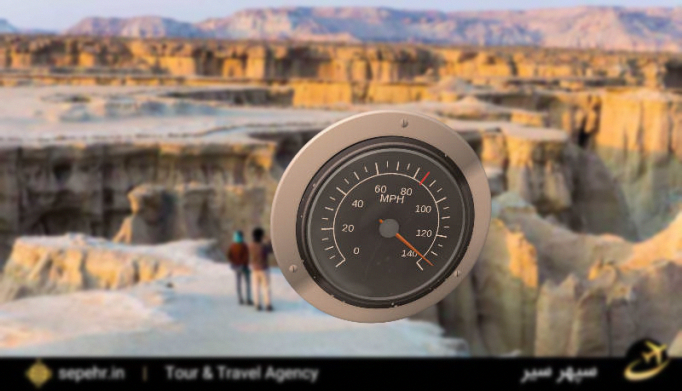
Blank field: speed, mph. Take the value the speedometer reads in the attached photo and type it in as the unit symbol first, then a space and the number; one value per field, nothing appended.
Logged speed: mph 135
